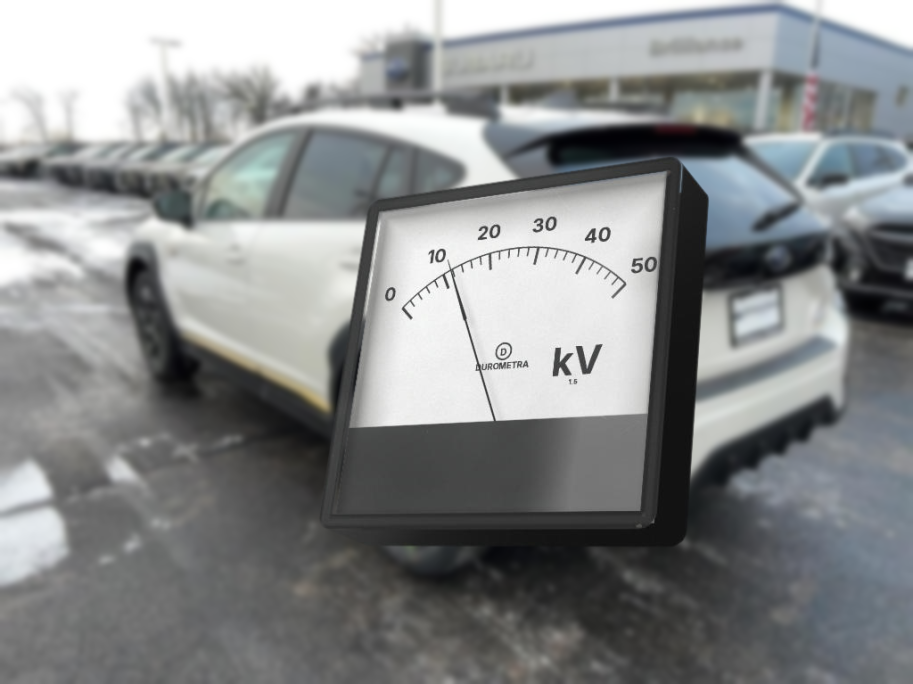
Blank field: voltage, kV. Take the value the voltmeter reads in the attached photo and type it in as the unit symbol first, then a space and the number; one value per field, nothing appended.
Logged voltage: kV 12
